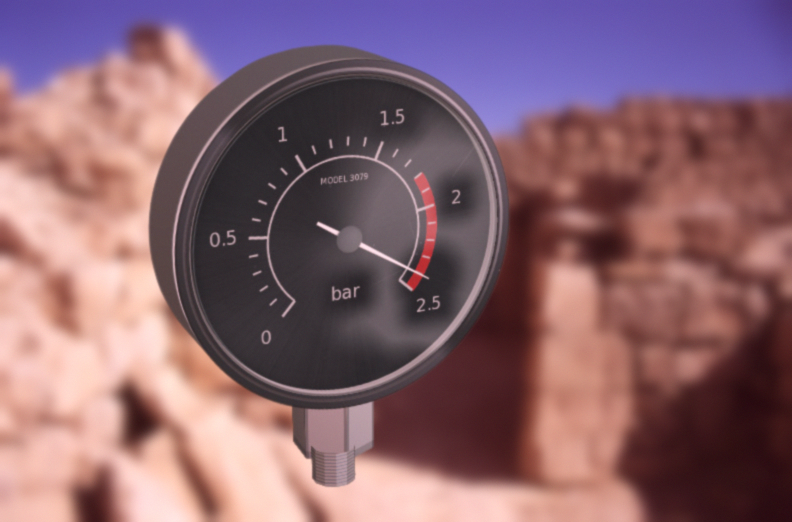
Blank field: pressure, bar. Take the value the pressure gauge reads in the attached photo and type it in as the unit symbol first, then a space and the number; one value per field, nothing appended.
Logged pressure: bar 2.4
